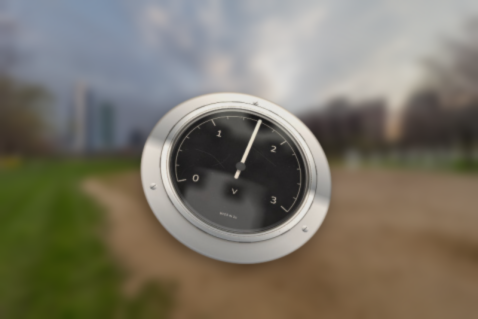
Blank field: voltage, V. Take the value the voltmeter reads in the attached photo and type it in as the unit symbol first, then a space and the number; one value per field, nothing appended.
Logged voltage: V 1.6
